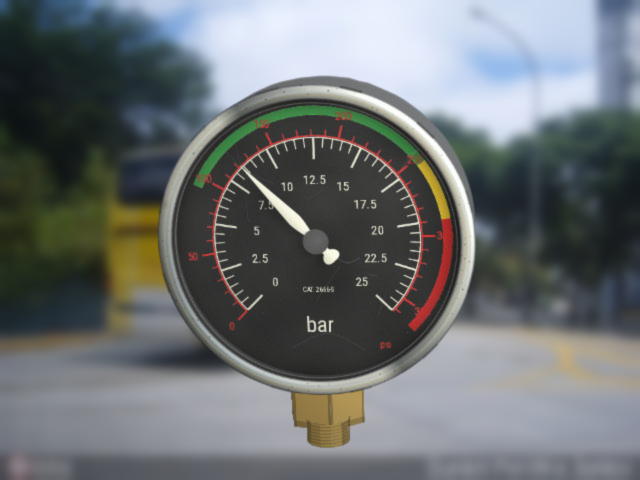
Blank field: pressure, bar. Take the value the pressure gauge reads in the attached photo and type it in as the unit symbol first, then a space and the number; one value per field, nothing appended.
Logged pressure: bar 8.5
